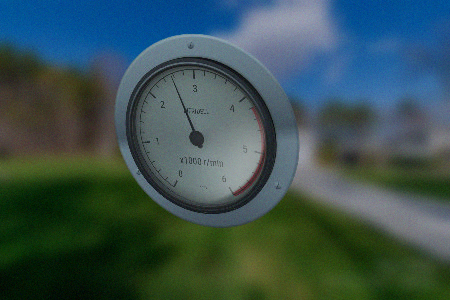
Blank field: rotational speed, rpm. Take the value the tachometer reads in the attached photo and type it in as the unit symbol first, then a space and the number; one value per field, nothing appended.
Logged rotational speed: rpm 2600
